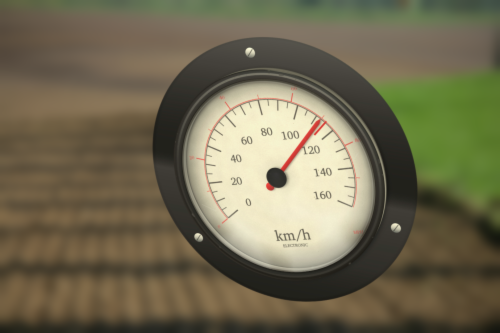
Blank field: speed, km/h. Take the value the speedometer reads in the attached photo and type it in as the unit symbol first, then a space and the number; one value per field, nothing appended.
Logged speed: km/h 112.5
